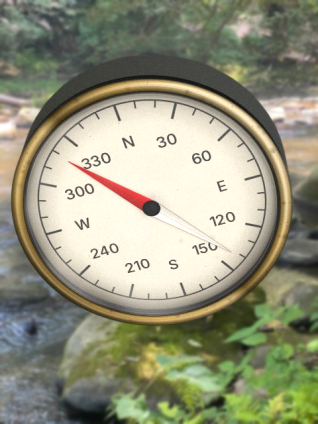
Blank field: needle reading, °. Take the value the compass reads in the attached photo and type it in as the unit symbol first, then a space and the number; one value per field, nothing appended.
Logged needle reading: ° 320
